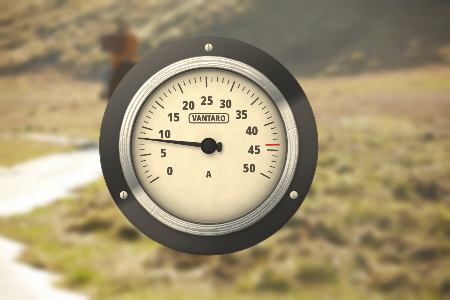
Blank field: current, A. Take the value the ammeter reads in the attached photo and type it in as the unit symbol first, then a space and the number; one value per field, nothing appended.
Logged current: A 8
